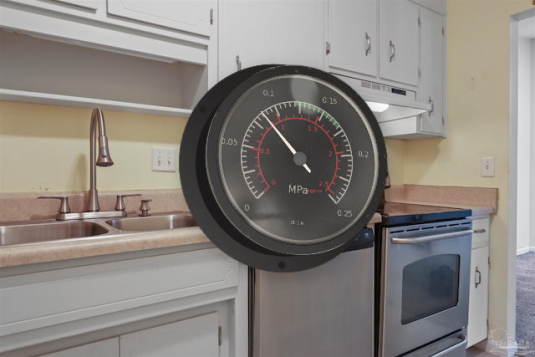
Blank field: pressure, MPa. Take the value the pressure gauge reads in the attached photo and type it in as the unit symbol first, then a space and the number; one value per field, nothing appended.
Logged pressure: MPa 0.085
